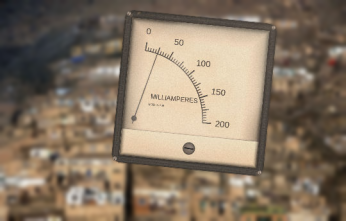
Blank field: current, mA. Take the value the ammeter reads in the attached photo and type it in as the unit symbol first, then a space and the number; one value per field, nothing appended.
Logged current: mA 25
